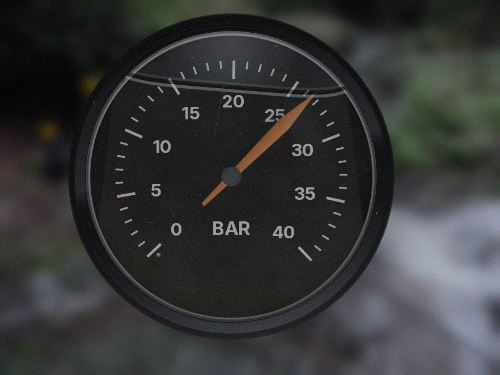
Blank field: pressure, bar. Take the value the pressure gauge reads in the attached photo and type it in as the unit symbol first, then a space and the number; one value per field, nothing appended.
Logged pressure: bar 26.5
